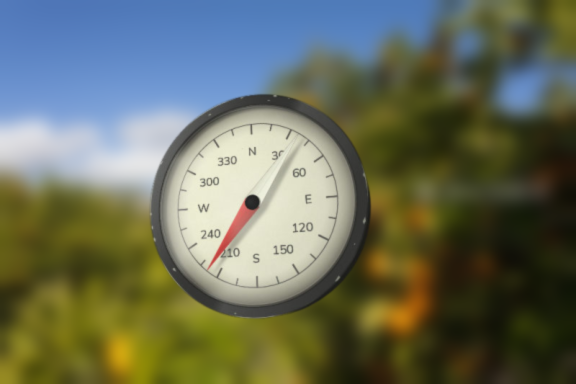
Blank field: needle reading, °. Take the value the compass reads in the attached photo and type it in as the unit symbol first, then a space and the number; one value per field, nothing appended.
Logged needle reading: ° 217.5
